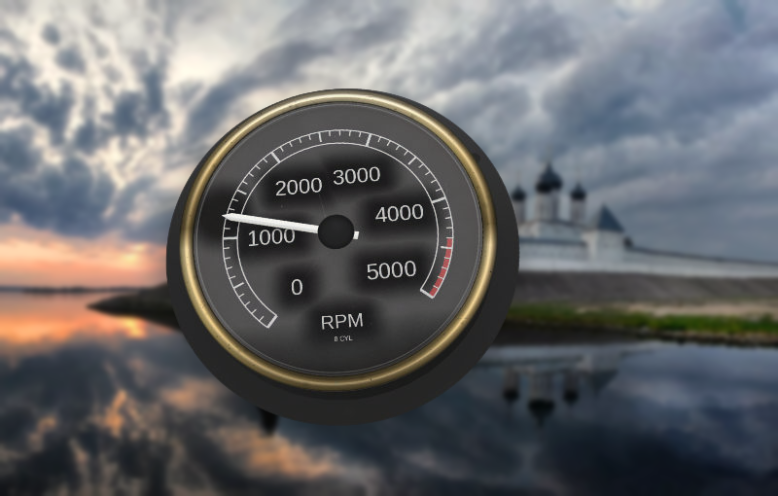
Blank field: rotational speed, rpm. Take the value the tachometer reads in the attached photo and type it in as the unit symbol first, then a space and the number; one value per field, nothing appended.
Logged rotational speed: rpm 1200
